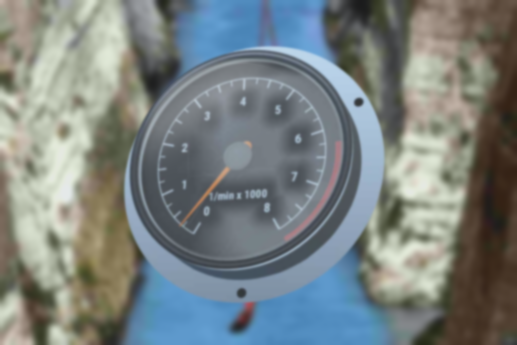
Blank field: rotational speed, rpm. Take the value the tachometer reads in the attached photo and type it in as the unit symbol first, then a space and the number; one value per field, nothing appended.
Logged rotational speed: rpm 250
